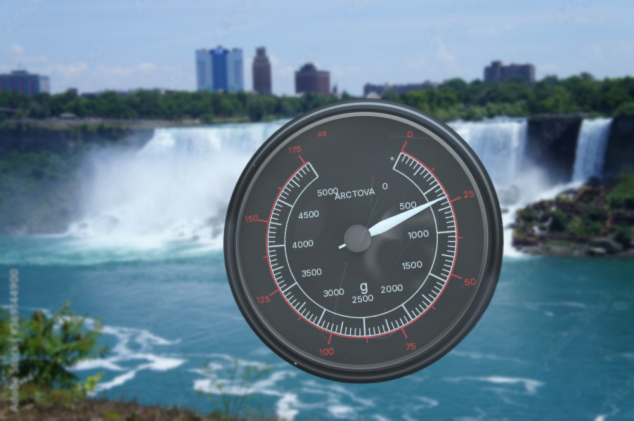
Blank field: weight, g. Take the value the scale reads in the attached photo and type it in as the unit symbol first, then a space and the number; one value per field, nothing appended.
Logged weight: g 650
